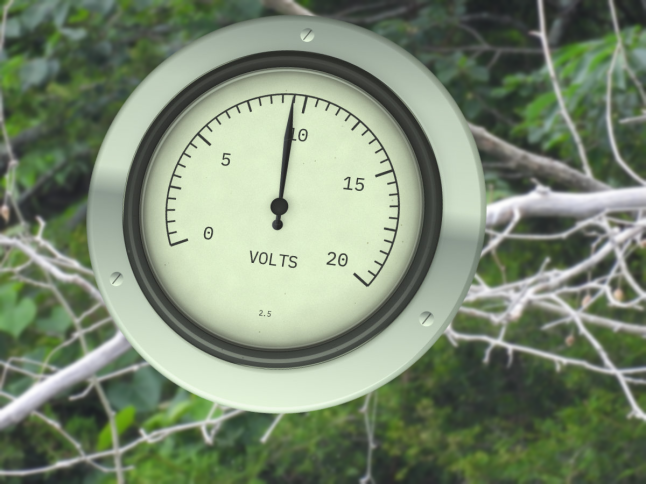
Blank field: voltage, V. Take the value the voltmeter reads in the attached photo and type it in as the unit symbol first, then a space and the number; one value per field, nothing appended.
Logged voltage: V 9.5
